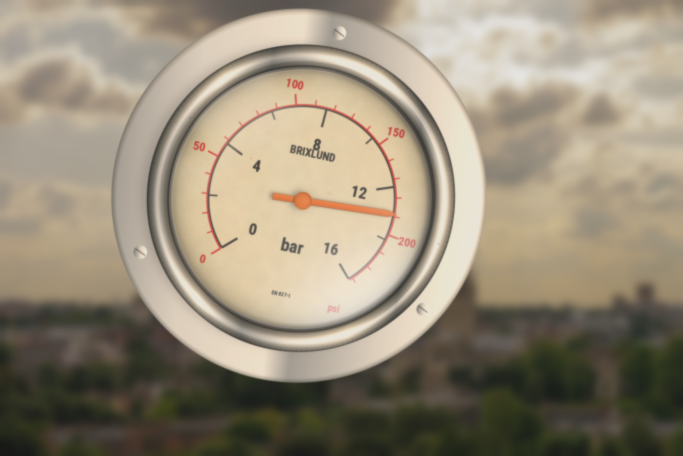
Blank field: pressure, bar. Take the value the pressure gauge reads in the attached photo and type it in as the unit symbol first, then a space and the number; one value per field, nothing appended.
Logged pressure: bar 13
